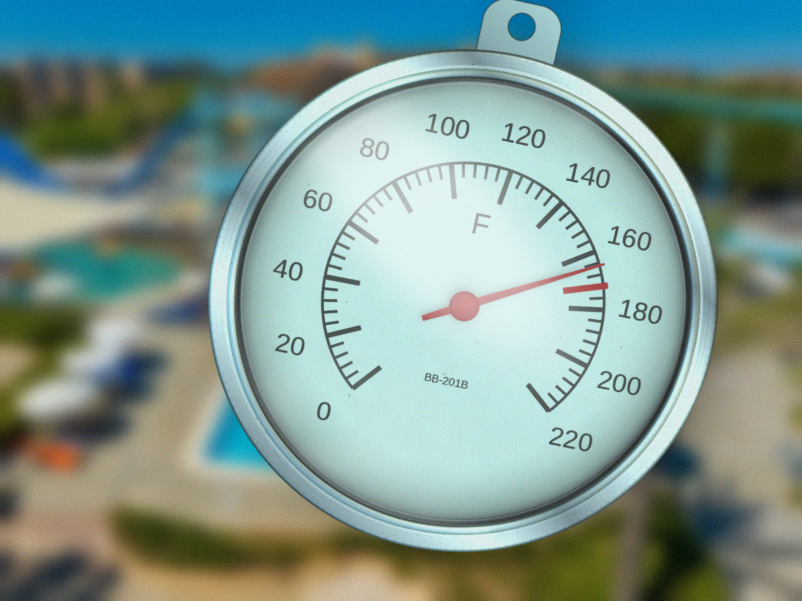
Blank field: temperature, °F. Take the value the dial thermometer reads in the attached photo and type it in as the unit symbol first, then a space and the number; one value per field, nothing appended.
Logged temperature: °F 164
